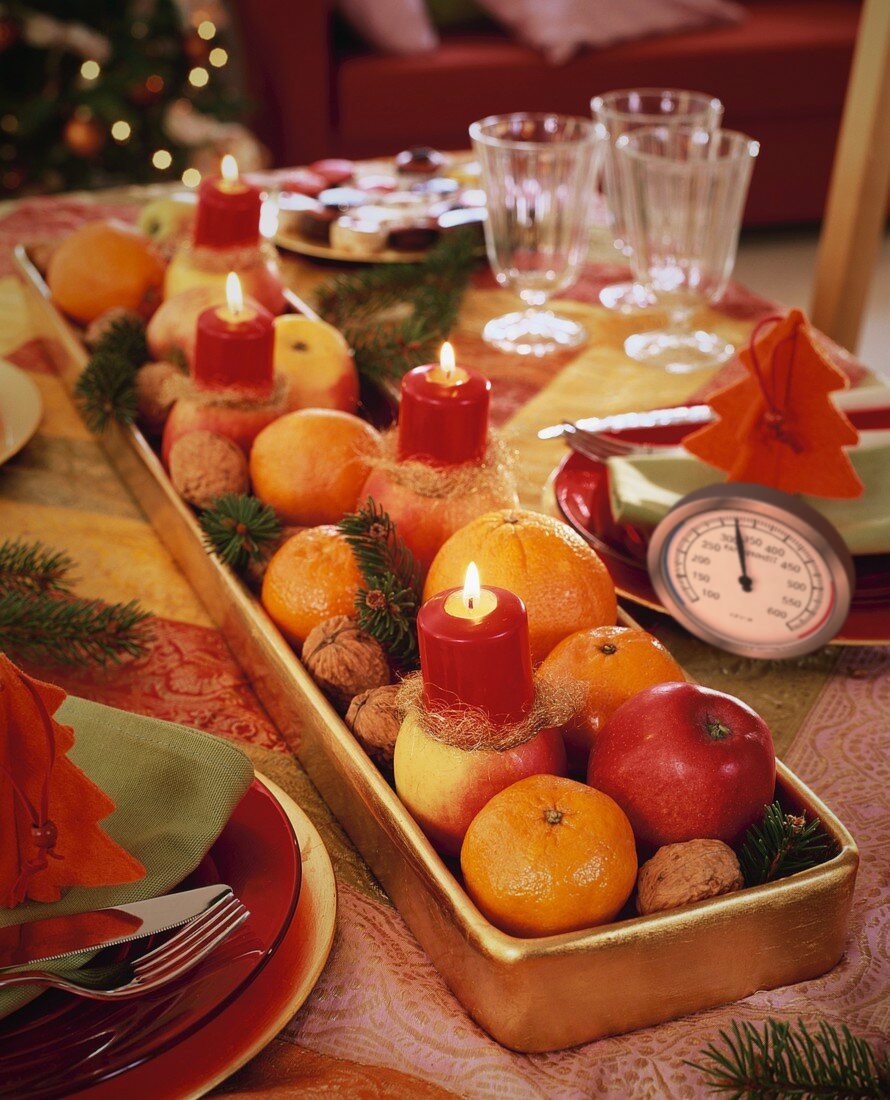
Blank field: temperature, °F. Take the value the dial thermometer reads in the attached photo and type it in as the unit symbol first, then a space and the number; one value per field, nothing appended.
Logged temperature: °F 325
